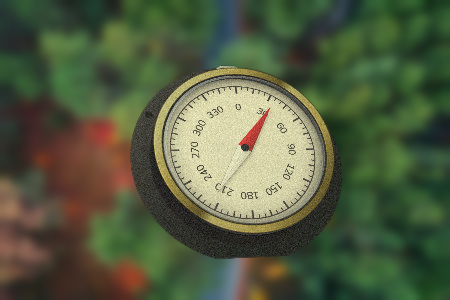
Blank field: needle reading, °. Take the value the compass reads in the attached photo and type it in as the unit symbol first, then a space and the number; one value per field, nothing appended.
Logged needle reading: ° 35
